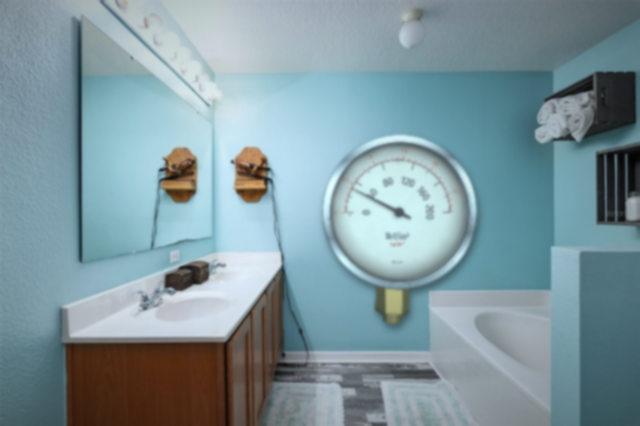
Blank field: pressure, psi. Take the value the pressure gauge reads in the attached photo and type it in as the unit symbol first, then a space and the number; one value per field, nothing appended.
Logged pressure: psi 30
